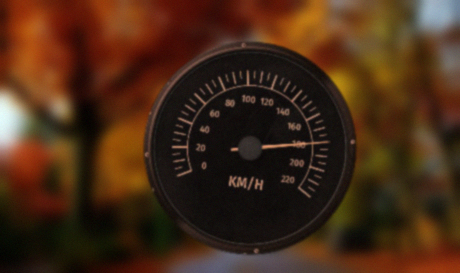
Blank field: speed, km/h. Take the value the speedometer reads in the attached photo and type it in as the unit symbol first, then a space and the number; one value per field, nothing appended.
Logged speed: km/h 180
